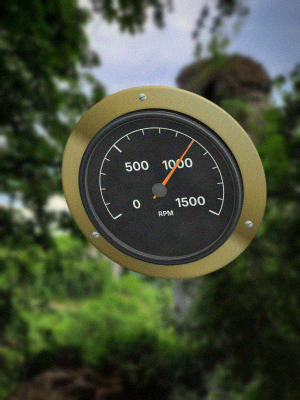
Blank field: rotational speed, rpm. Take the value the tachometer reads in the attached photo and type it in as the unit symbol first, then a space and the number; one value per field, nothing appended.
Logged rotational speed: rpm 1000
